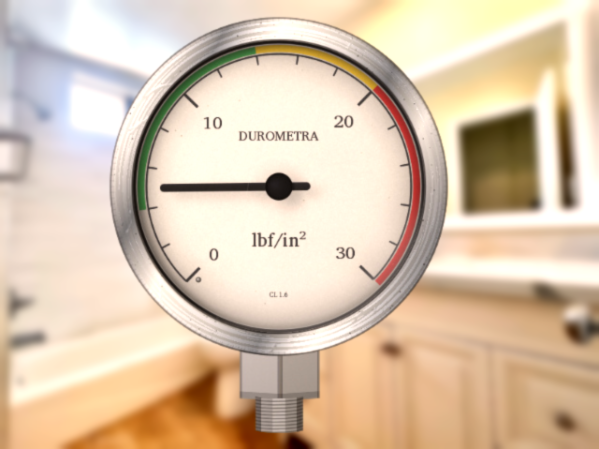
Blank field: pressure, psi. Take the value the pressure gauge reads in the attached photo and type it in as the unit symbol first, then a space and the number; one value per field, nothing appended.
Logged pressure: psi 5
